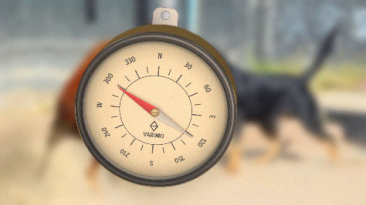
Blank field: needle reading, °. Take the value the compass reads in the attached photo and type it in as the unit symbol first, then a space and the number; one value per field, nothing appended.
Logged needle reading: ° 300
